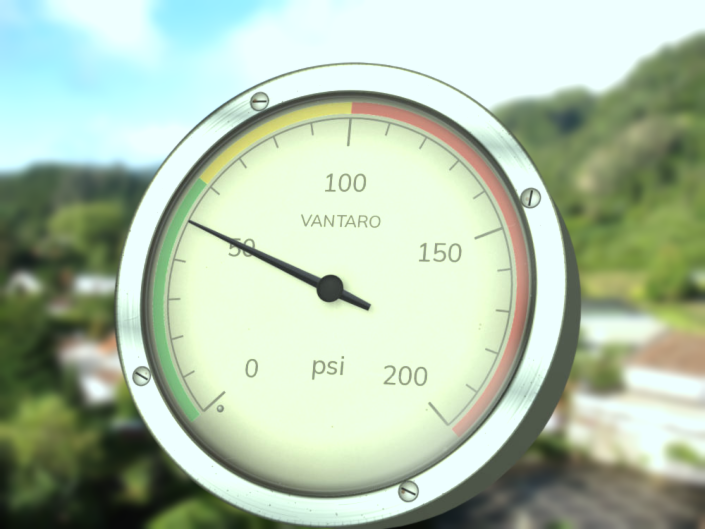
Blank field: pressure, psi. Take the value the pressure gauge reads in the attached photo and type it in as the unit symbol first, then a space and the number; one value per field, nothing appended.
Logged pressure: psi 50
